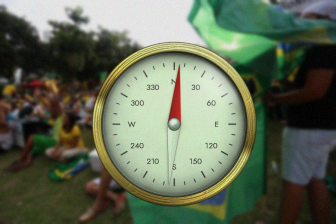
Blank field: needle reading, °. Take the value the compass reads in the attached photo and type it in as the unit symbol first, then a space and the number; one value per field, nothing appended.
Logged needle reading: ° 5
